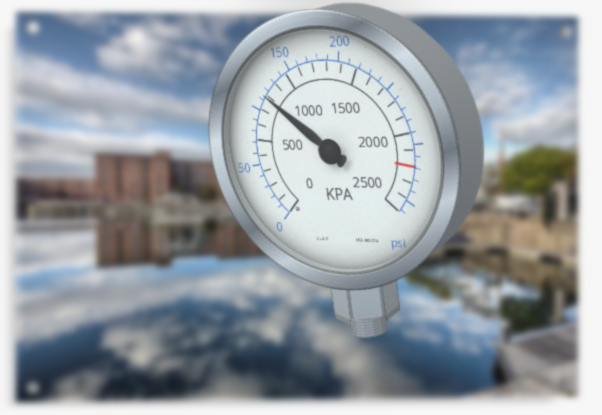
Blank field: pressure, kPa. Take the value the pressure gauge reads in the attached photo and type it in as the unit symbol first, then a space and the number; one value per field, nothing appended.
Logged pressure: kPa 800
